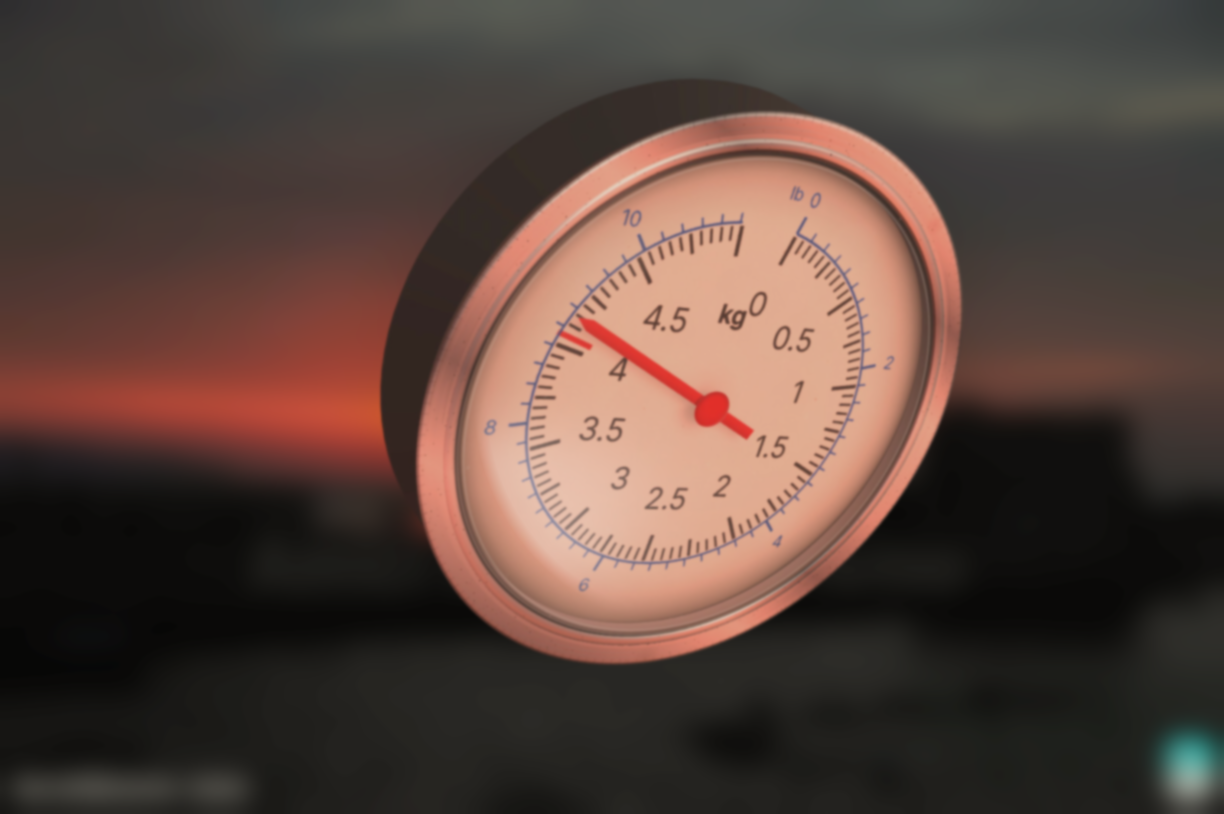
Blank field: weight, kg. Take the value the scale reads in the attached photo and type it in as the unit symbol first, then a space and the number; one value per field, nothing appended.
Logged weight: kg 4.15
